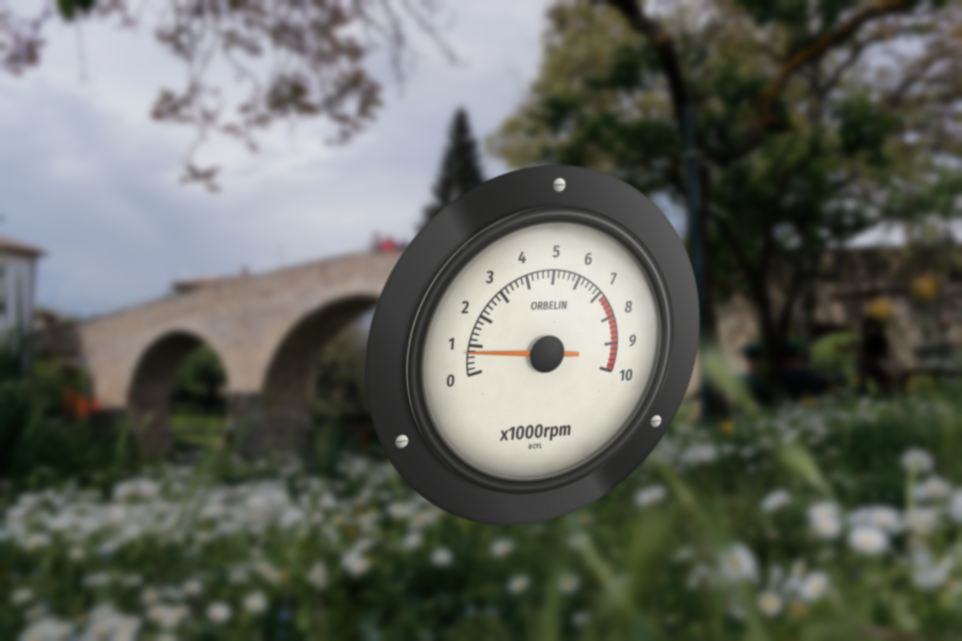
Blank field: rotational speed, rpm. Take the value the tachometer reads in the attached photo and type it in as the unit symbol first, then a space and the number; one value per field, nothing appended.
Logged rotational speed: rpm 800
